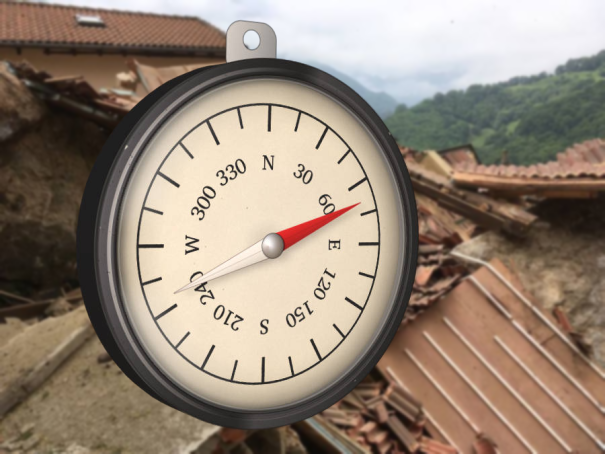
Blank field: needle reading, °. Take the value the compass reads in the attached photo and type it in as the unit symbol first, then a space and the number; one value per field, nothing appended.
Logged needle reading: ° 67.5
